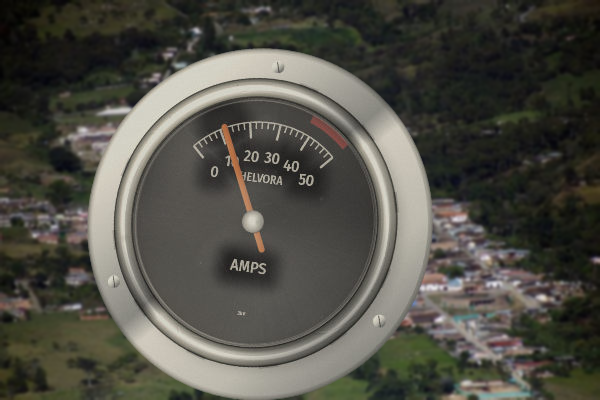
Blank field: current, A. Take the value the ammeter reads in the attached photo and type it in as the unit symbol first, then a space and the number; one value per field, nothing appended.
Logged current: A 12
